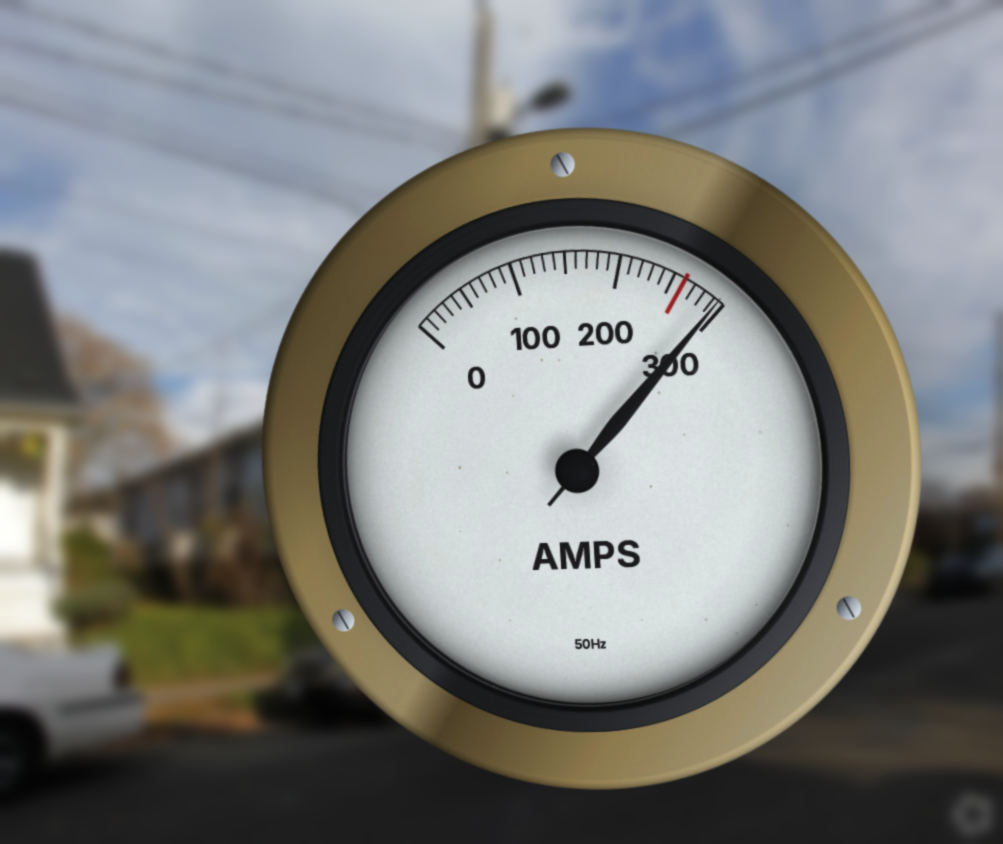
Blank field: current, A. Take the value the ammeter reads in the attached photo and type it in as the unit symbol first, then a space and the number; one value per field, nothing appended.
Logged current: A 295
